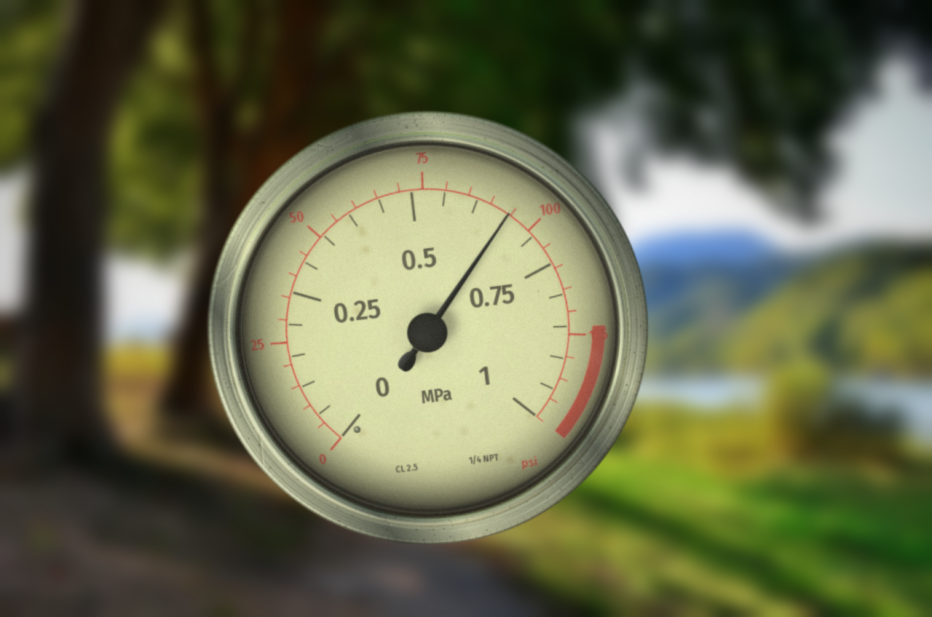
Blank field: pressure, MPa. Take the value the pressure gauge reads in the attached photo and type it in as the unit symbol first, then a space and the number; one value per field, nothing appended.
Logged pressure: MPa 0.65
